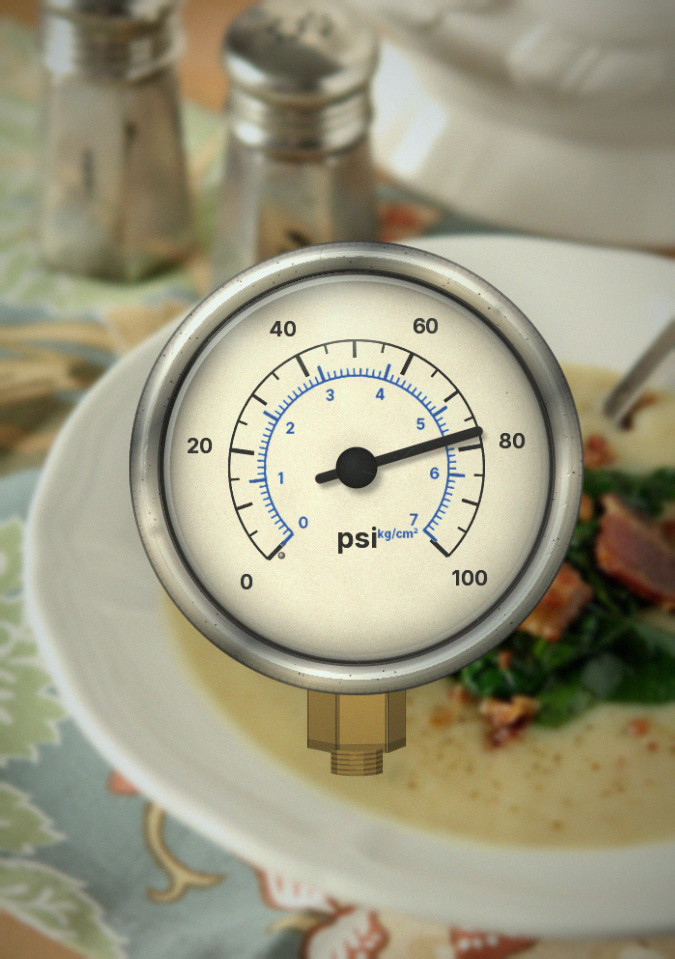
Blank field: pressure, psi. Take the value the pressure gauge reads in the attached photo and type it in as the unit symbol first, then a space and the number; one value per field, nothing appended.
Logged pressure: psi 77.5
